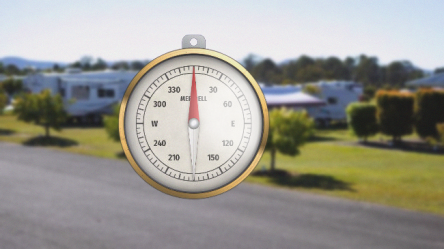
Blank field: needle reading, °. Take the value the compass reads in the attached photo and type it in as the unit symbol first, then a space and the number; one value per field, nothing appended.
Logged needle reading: ° 0
